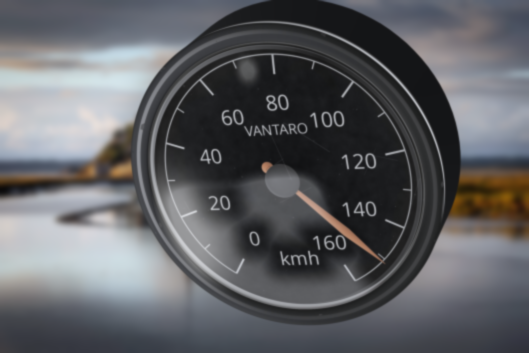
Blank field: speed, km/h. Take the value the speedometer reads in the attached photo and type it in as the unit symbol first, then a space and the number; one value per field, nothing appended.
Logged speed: km/h 150
